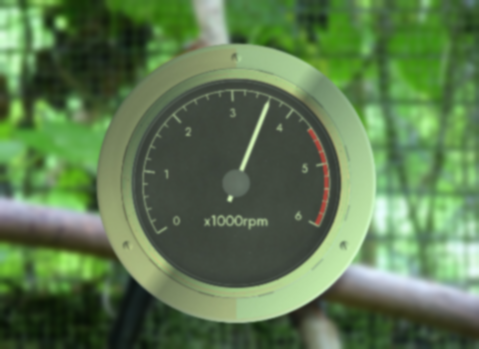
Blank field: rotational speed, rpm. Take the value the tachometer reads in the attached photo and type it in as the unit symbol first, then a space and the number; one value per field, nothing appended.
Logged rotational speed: rpm 3600
